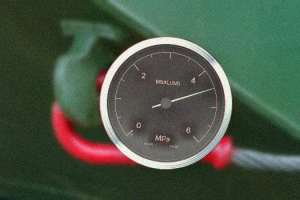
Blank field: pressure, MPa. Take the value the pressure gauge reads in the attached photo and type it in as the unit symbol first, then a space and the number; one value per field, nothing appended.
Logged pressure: MPa 4.5
